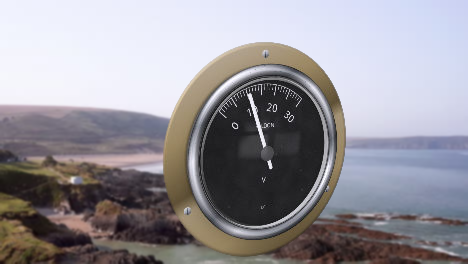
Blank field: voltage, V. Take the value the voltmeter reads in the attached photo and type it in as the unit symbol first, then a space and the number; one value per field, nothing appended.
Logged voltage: V 10
